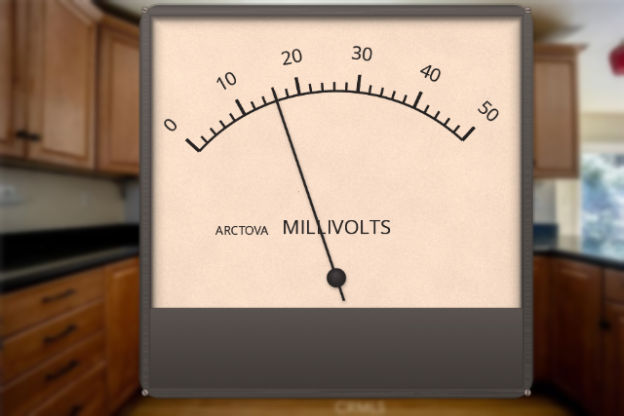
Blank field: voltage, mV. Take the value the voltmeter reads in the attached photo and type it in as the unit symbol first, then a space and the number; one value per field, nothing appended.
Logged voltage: mV 16
